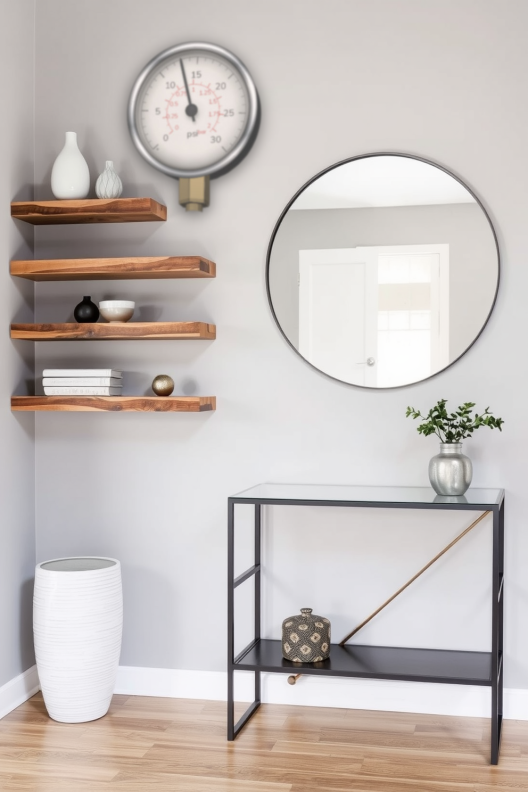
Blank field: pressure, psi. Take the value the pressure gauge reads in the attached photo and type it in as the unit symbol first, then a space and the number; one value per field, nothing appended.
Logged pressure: psi 13
